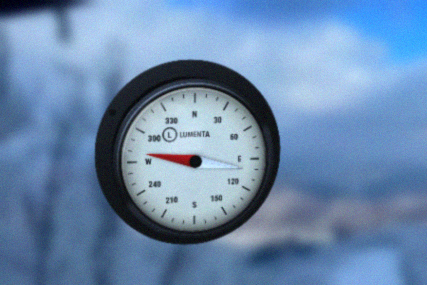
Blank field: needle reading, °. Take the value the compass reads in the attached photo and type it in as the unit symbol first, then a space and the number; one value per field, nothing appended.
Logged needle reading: ° 280
